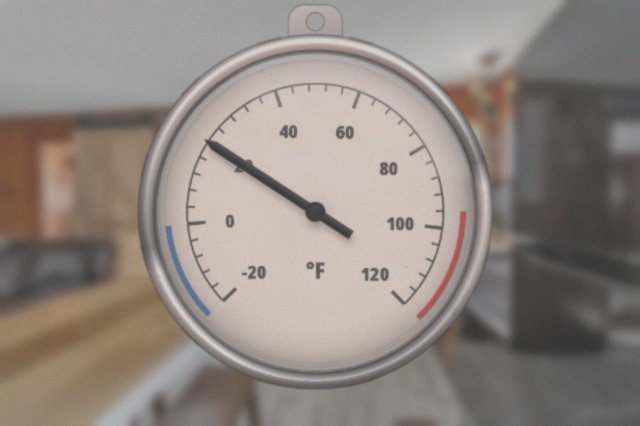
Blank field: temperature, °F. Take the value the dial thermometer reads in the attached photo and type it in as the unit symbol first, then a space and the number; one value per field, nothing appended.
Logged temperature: °F 20
